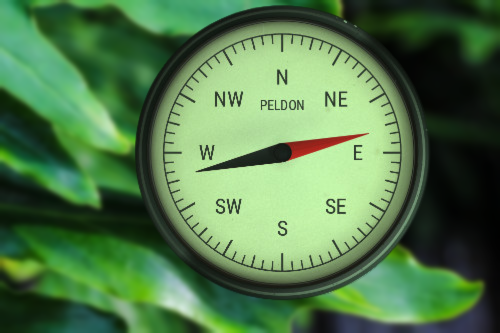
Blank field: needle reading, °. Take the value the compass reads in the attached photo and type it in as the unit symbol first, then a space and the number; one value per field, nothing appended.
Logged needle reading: ° 77.5
